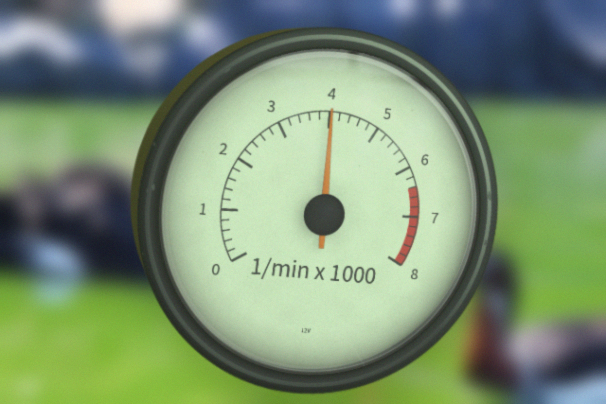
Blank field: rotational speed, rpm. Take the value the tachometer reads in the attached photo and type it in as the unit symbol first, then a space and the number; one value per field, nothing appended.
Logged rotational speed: rpm 4000
